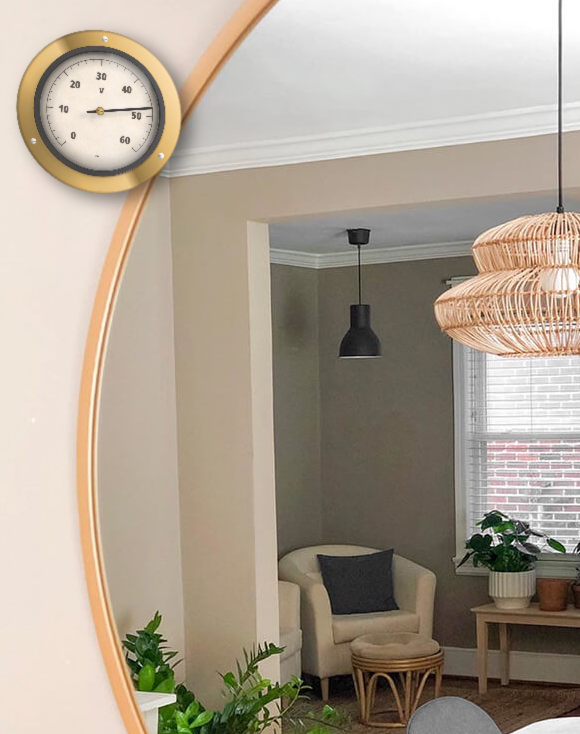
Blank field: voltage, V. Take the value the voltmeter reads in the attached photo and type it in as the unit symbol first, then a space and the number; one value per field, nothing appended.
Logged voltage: V 48
